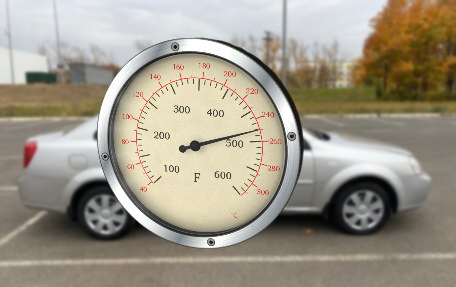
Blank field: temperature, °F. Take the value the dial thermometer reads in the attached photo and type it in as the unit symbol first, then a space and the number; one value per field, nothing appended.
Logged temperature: °F 480
